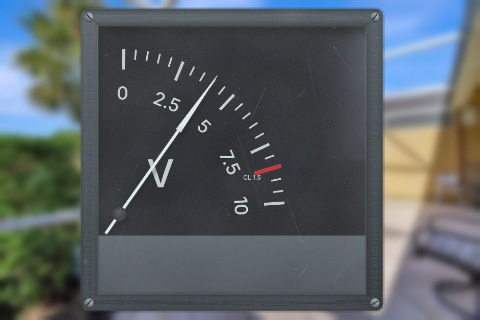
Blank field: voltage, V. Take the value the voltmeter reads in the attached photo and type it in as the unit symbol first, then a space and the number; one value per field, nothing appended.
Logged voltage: V 4
